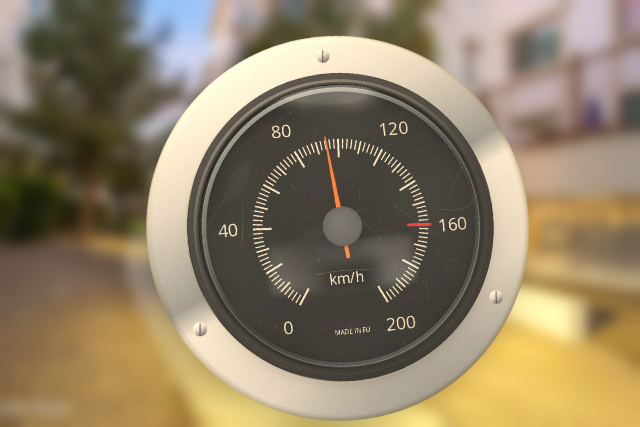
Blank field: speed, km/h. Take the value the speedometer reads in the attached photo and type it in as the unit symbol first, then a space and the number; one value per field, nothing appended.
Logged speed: km/h 94
